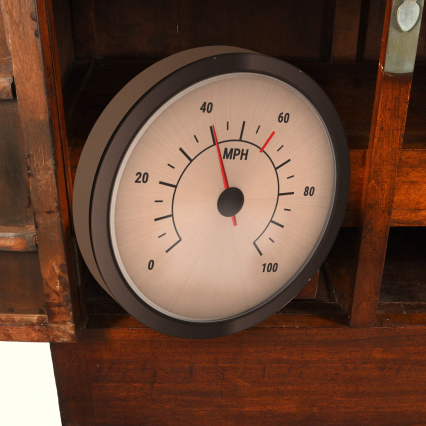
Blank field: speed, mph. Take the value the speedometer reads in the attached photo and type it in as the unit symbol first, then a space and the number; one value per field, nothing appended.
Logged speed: mph 40
